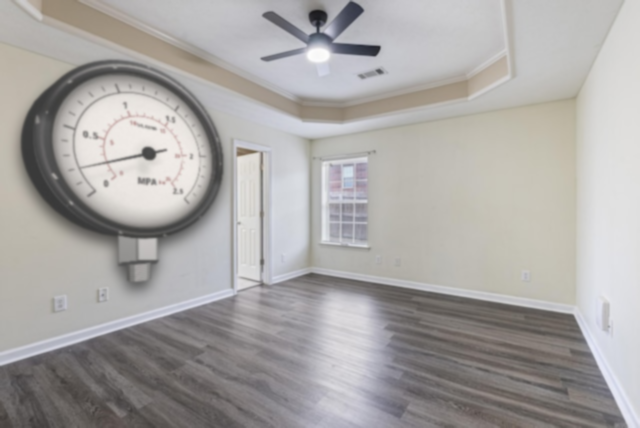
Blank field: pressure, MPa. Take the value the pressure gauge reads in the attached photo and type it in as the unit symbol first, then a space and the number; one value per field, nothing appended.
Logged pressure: MPa 0.2
